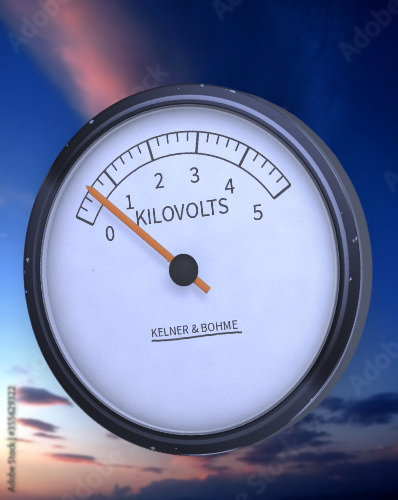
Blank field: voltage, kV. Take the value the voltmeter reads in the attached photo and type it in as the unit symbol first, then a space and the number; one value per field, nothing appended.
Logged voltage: kV 0.6
